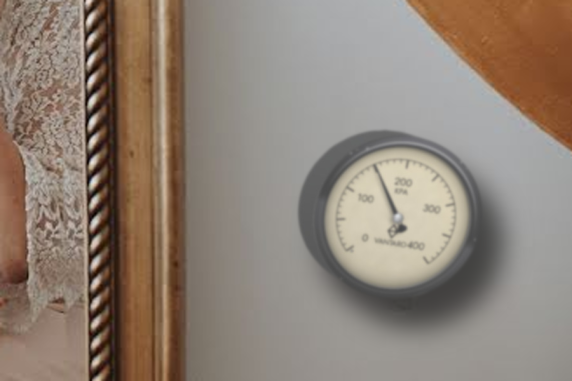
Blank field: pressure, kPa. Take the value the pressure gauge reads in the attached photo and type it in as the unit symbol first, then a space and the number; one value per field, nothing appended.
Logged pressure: kPa 150
